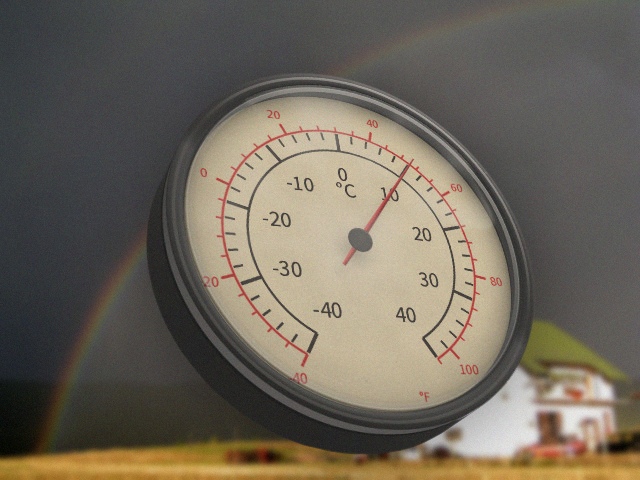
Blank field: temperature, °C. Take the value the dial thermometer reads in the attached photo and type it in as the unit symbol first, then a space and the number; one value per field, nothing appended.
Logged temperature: °C 10
